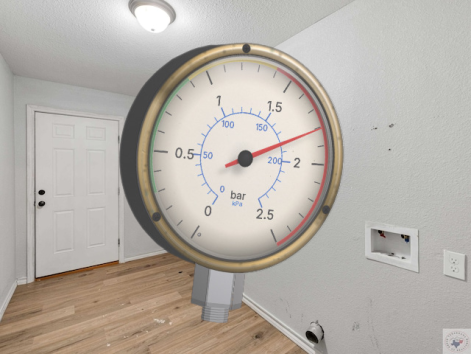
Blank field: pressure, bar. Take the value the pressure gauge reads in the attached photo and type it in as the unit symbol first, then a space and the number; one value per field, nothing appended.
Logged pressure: bar 1.8
